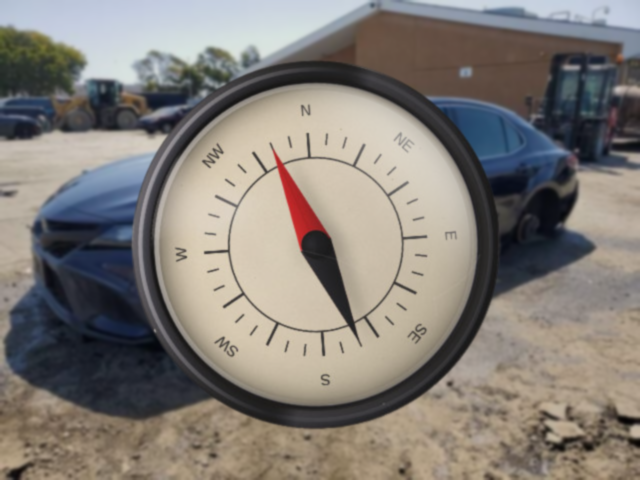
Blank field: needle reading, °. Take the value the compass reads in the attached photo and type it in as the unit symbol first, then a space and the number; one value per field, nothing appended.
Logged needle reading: ° 340
